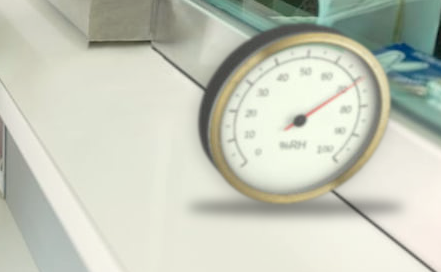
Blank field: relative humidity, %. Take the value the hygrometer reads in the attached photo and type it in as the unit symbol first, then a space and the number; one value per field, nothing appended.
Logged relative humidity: % 70
